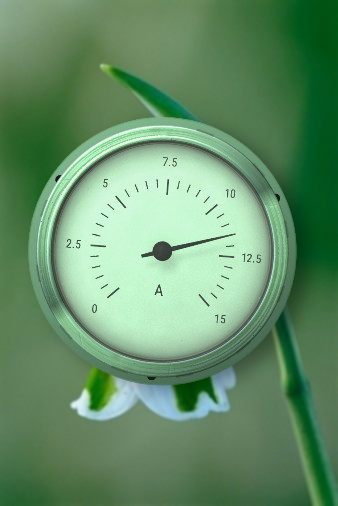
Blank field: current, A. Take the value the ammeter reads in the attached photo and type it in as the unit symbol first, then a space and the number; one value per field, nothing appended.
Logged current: A 11.5
